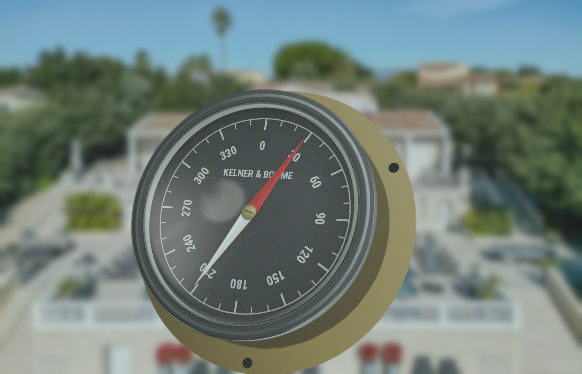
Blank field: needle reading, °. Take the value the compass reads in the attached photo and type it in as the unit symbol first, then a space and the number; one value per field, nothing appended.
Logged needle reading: ° 30
